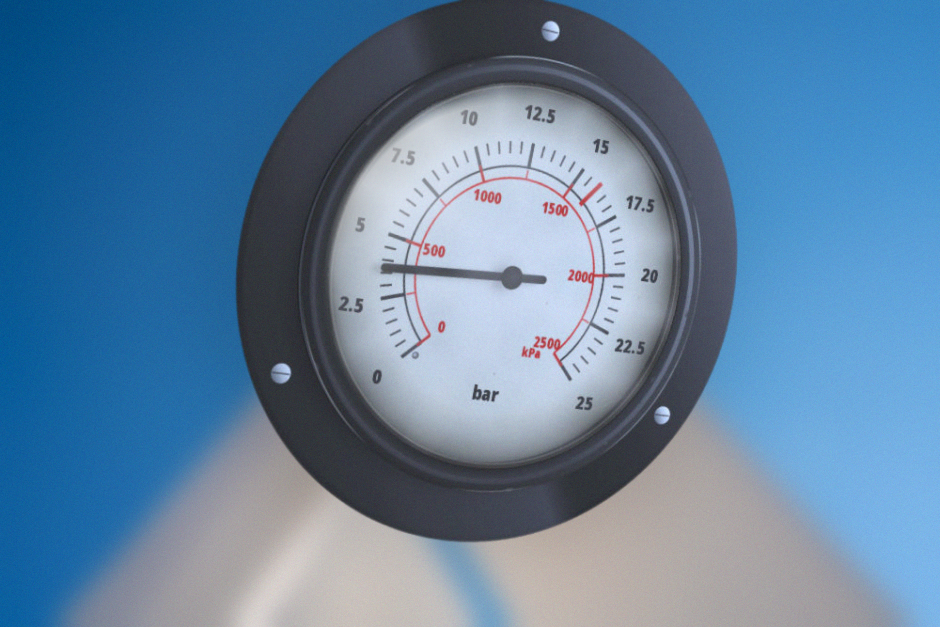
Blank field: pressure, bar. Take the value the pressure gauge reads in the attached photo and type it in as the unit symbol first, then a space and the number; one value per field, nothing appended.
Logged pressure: bar 3.75
